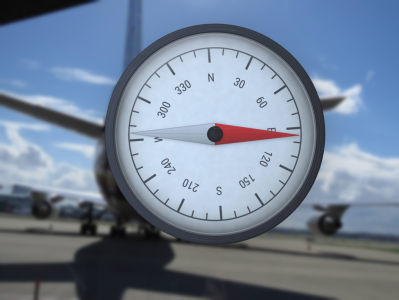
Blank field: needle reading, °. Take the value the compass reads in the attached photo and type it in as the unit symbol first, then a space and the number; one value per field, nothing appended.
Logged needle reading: ° 95
